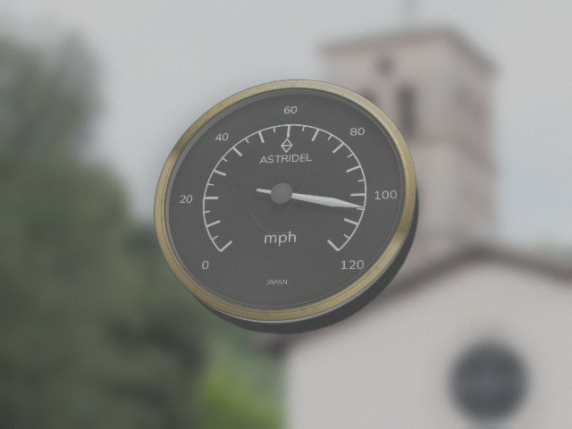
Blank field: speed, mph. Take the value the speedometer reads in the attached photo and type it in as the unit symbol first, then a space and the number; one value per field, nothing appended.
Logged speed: mph 105
